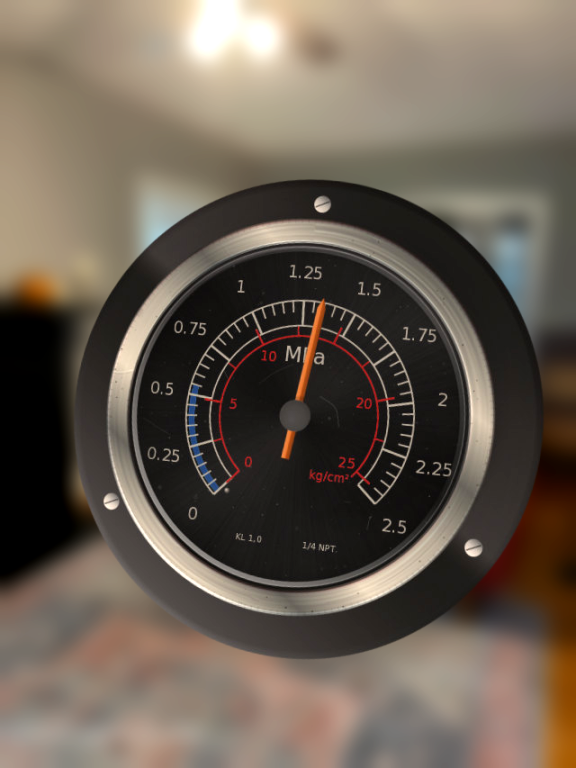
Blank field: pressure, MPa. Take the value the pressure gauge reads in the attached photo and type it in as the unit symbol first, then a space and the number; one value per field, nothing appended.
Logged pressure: MPa 1.35
